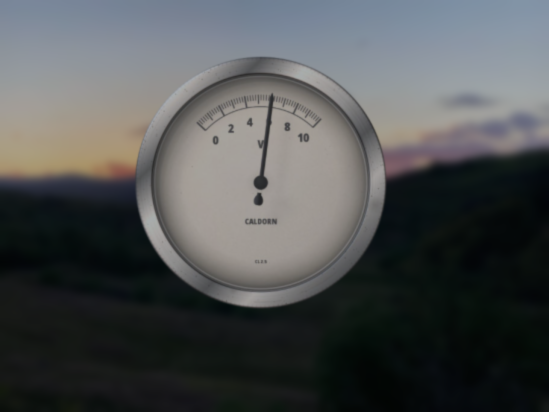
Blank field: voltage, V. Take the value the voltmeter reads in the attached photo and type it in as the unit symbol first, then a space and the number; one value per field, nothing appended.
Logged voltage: V 6
